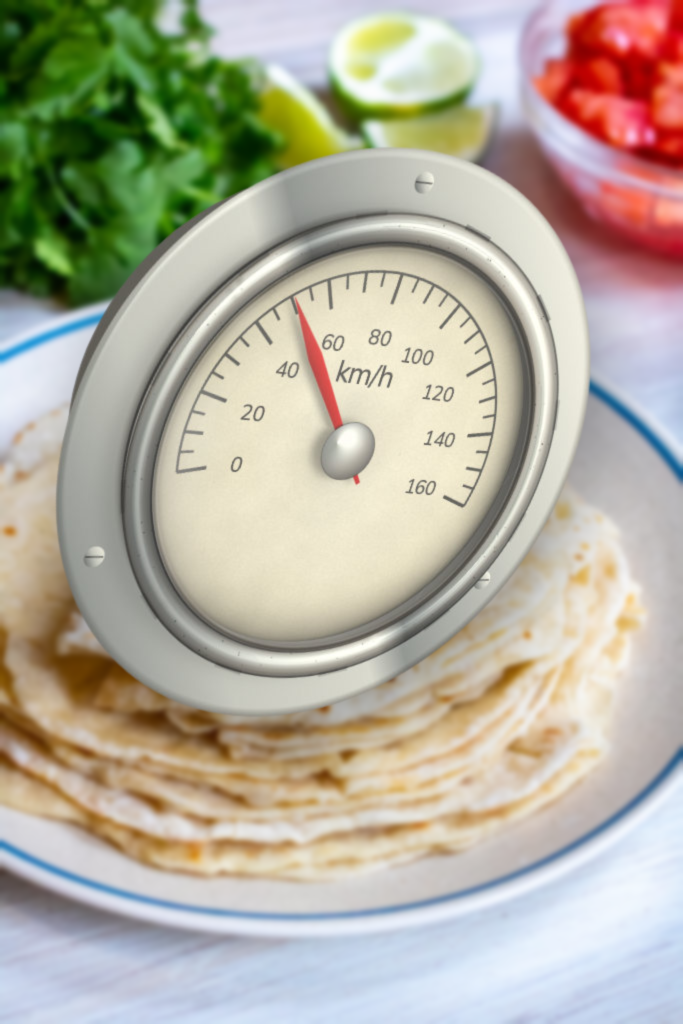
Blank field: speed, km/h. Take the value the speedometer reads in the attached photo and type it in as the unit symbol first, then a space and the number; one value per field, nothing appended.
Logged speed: km/h 50
